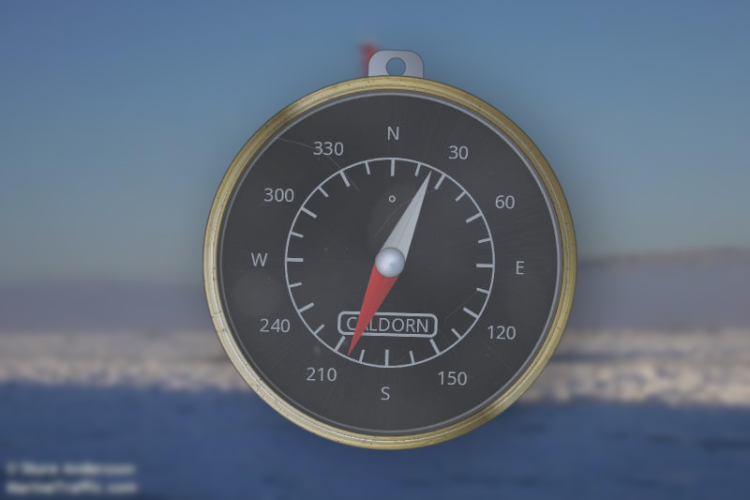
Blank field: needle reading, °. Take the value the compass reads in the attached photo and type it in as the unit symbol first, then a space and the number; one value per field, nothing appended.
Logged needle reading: ° 202.5
